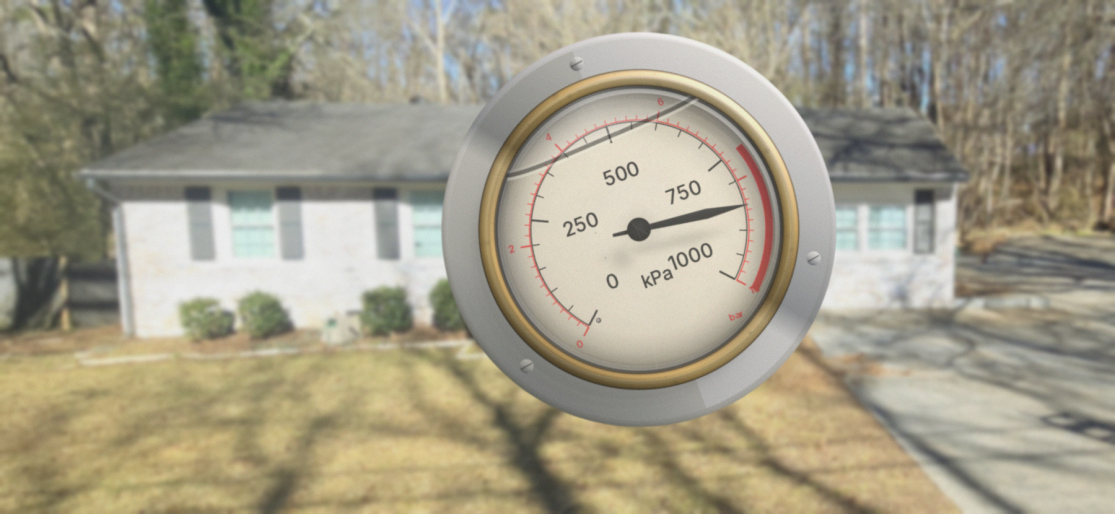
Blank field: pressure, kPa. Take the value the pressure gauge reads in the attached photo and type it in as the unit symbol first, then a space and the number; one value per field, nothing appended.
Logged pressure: kPa 850
